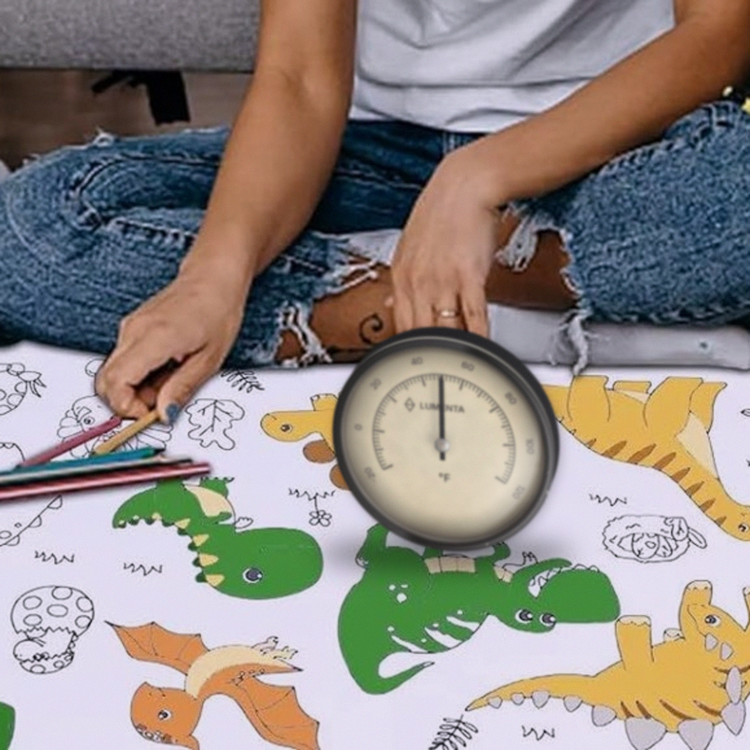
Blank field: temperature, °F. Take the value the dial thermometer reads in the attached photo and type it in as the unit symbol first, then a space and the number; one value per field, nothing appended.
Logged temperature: °F 50
